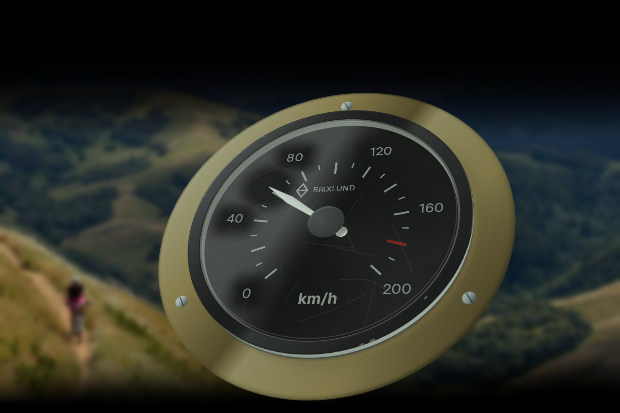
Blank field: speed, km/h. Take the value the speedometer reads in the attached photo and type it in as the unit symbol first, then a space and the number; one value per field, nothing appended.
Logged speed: km/h 60
